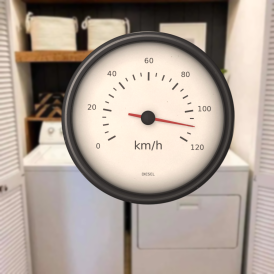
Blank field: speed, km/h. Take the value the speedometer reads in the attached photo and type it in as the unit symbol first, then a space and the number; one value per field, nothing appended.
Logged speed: km/h 110
